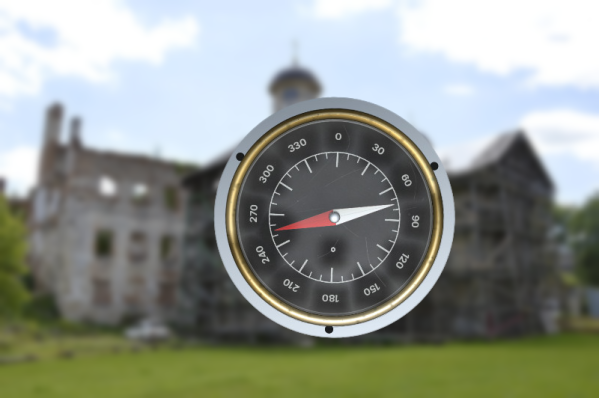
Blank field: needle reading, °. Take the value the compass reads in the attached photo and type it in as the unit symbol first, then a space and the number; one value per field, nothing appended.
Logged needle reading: ° 255
